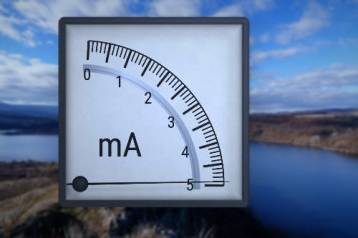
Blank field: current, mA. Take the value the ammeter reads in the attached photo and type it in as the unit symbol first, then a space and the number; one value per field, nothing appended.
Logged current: mA 4.9
